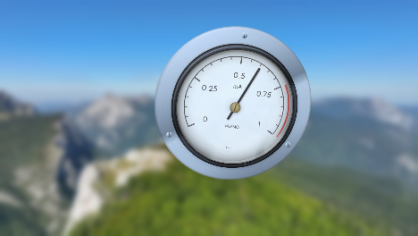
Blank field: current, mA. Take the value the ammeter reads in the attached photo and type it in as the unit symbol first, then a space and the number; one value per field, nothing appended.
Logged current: mA 0.6
